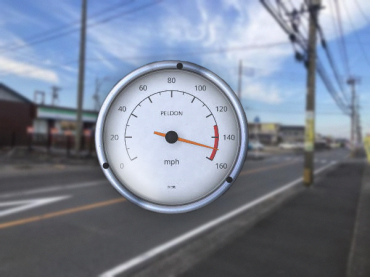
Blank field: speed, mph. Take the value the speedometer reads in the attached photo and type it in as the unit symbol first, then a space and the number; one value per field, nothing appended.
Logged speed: mph 150
